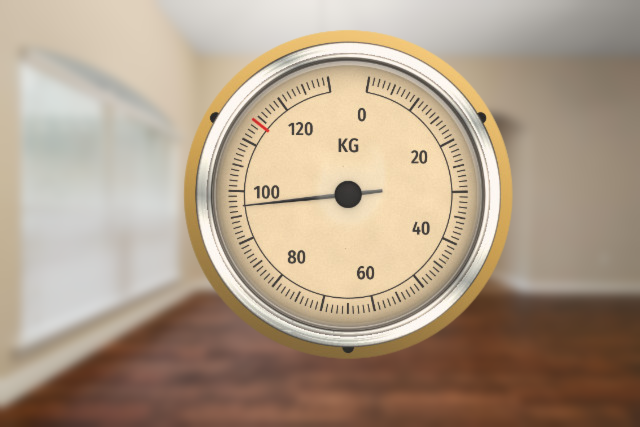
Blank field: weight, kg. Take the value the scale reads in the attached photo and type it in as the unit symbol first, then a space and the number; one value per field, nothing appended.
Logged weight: kg 97
